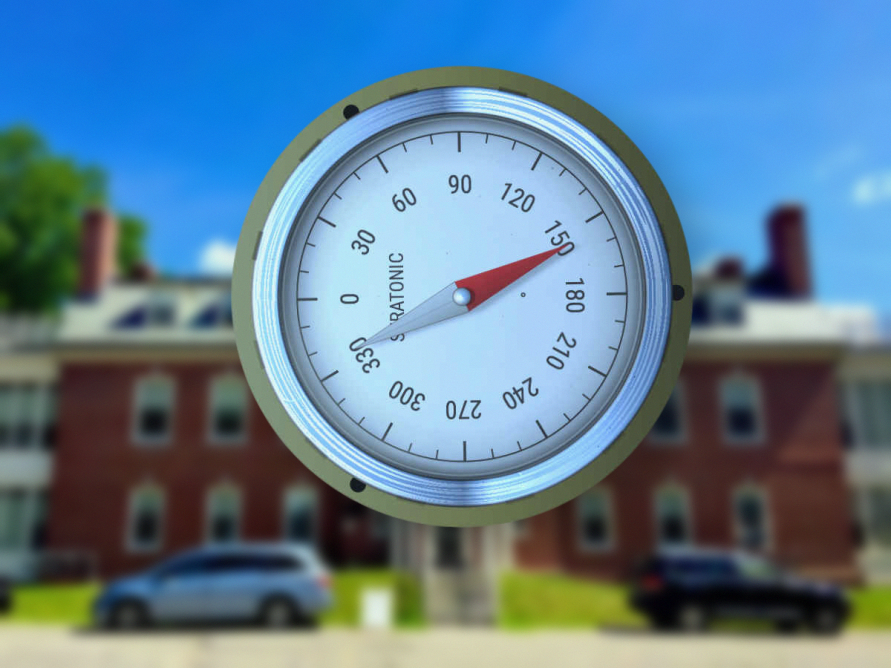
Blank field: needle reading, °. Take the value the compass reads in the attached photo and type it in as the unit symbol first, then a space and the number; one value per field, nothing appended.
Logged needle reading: ° 155
